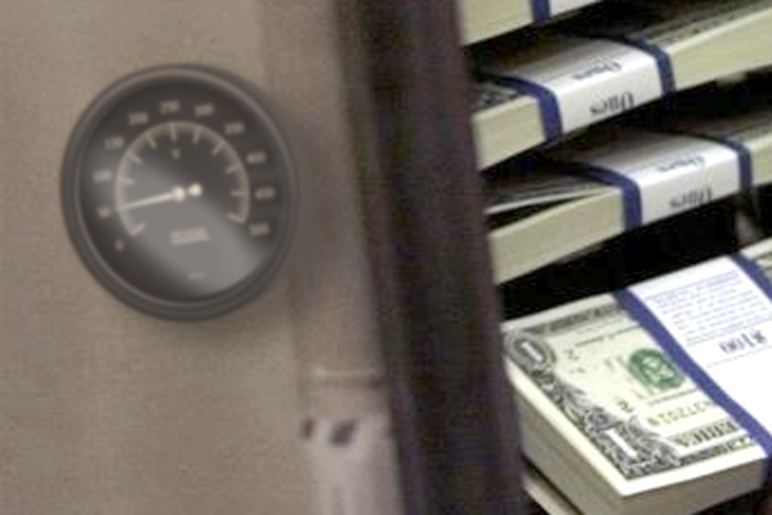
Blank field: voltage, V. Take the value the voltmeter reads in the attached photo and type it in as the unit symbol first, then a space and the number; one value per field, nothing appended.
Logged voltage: V 50
